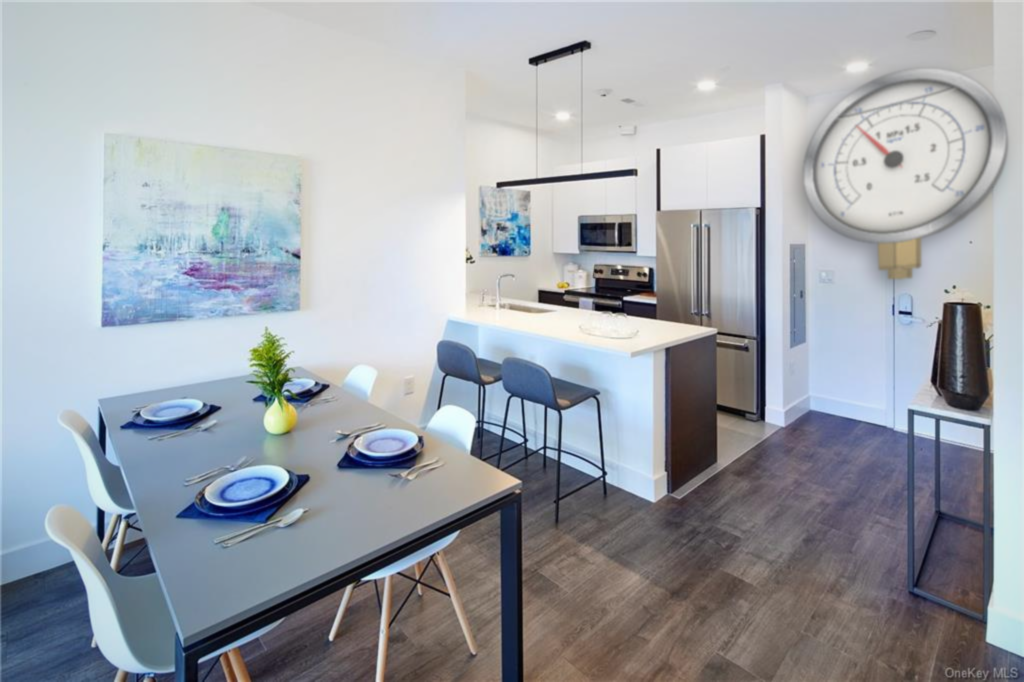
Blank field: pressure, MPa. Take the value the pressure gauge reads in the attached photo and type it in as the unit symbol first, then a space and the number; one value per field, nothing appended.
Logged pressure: MPa 0.9
